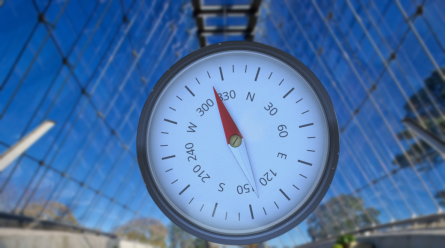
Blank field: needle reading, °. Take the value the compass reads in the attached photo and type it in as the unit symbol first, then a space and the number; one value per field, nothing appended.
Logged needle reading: ° 320
